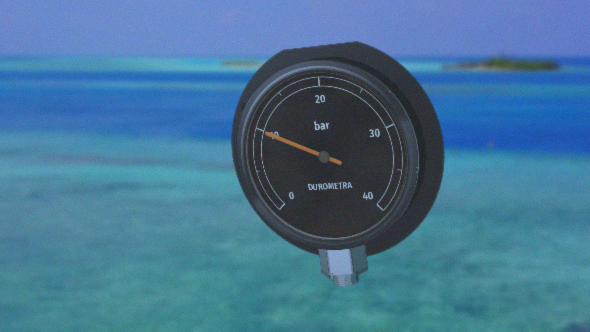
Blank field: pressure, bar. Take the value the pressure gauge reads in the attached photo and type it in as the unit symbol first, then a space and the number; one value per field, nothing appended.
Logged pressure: bar 10
